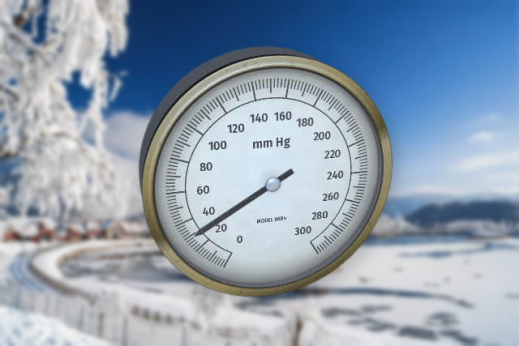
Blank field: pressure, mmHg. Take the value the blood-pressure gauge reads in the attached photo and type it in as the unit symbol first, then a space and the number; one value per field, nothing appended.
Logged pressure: mmHg 30
